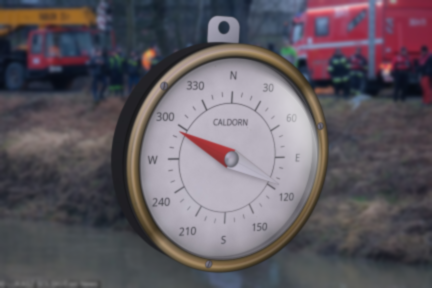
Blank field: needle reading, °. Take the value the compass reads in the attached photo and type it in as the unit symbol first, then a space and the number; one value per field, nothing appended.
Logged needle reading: ° 295
